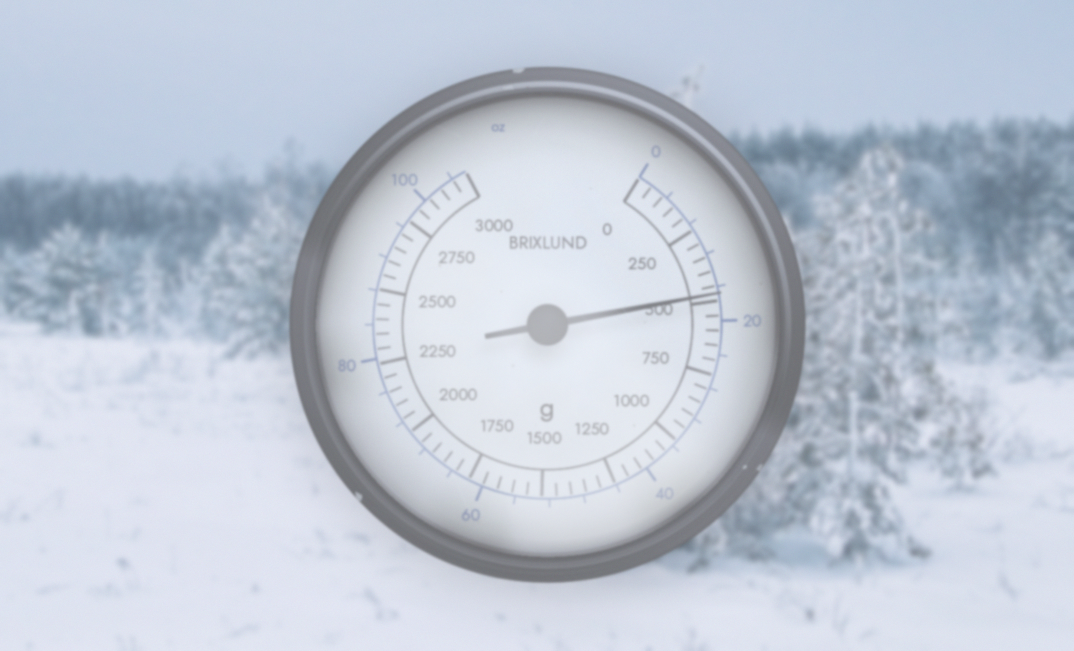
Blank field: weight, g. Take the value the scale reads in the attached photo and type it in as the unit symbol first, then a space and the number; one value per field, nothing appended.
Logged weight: g 475
